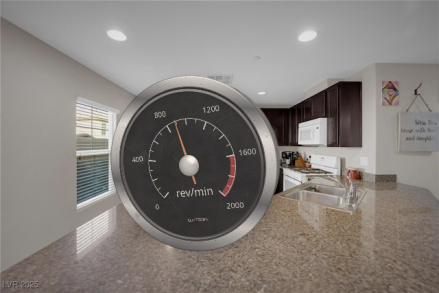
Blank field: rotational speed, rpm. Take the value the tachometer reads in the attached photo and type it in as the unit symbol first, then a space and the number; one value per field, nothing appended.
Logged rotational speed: rpm 900
